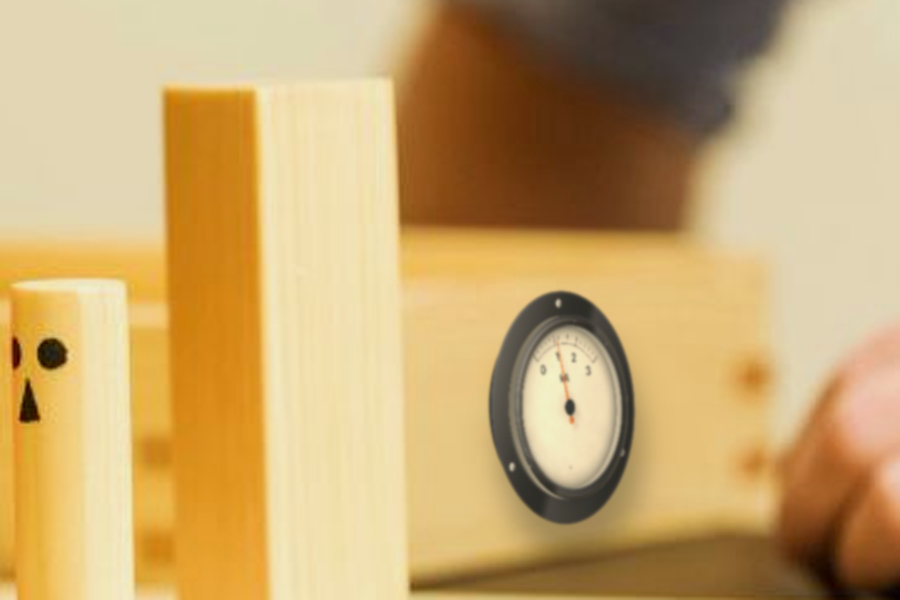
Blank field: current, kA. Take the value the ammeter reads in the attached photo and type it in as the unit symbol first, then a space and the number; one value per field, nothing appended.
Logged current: kA 1
